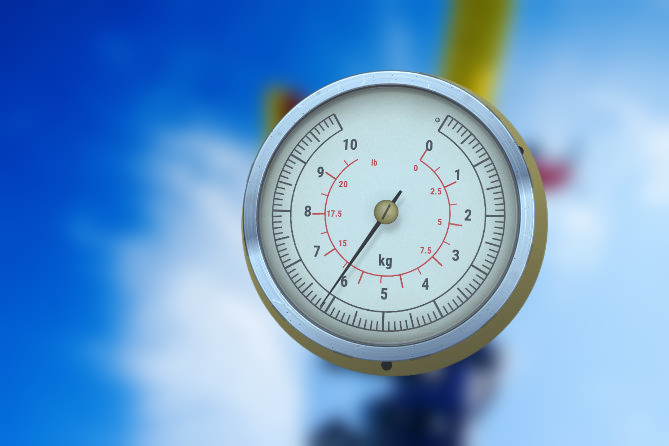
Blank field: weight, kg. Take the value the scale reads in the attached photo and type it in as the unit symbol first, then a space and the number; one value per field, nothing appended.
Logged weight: kg 6.1
